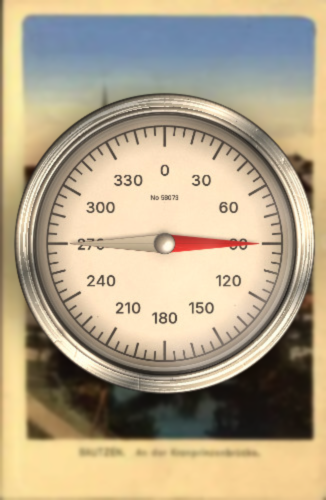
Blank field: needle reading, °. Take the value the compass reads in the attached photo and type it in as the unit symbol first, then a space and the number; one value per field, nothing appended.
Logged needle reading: ° 90
